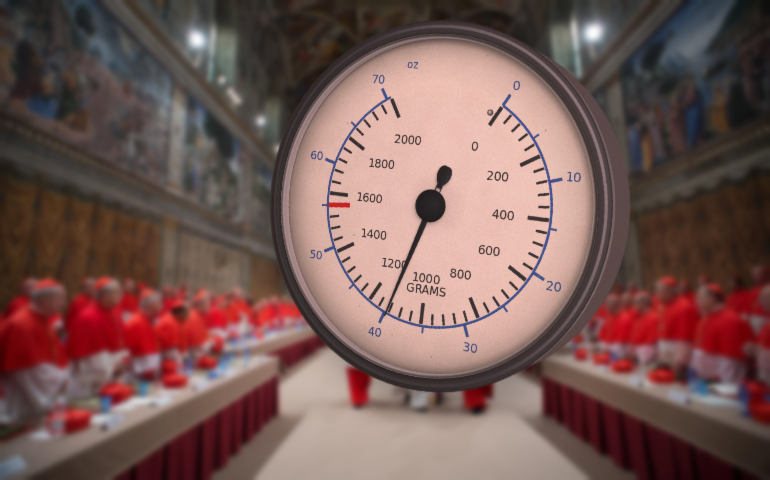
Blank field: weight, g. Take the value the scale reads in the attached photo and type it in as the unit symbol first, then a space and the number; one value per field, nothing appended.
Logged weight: g 1120
